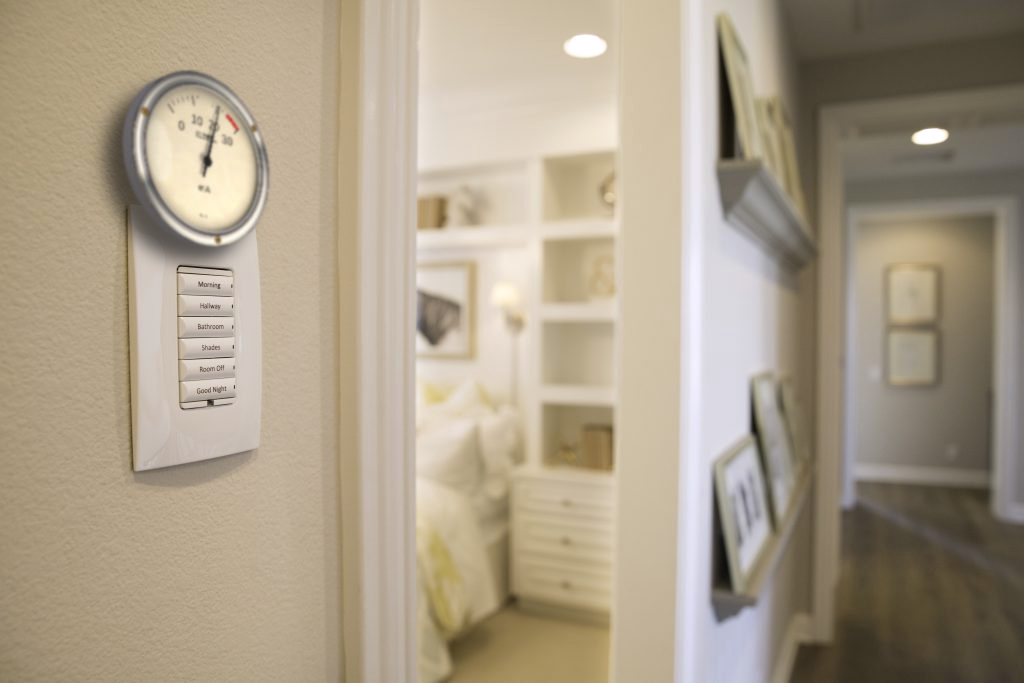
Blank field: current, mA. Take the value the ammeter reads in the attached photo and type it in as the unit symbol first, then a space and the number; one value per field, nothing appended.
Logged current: mA 20
